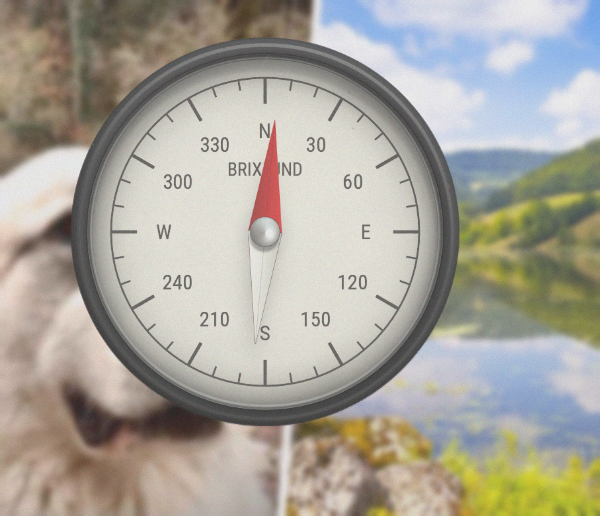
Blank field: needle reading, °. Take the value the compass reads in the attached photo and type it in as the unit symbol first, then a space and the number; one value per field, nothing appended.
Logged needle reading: ° 5
